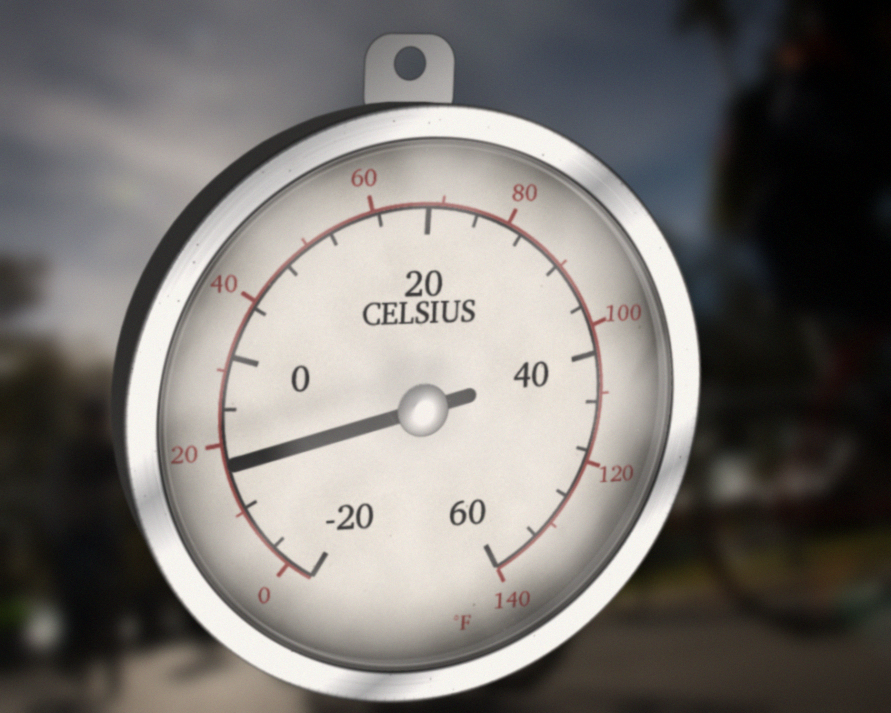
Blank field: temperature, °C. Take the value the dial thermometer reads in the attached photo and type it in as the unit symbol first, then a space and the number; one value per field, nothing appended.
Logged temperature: °C -8
